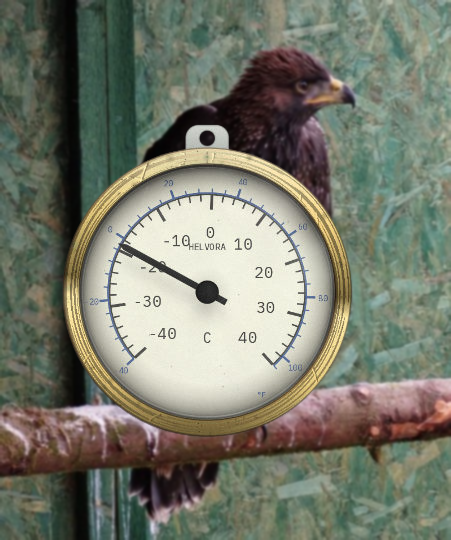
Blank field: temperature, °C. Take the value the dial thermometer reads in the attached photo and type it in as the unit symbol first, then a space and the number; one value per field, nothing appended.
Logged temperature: °C -19
